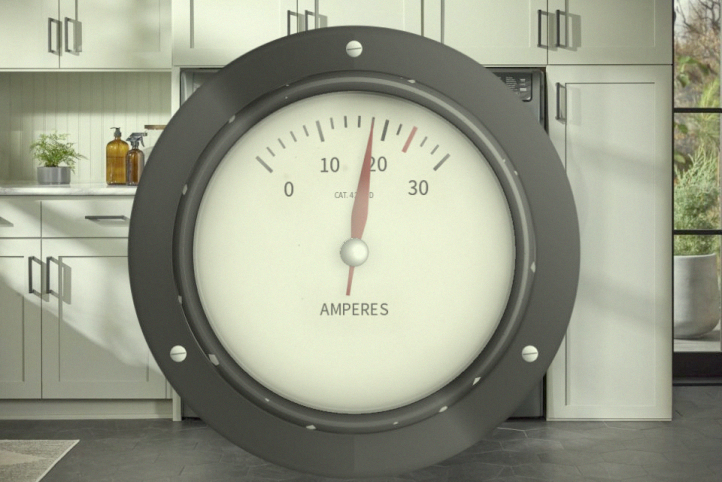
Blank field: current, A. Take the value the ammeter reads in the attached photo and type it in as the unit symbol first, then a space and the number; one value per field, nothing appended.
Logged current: A 18
